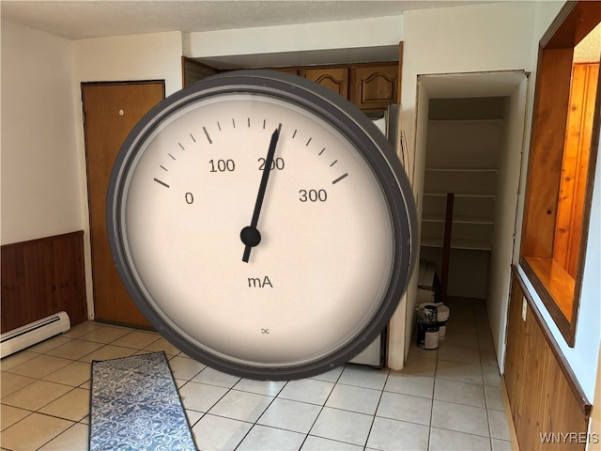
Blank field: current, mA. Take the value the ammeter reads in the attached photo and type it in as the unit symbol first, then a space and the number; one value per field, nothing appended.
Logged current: mA 200
